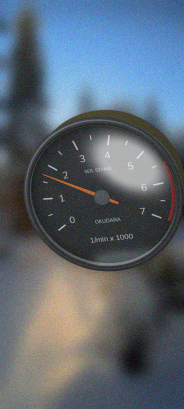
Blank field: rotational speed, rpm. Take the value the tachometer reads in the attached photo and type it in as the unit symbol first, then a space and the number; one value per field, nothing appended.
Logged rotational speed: rpm 1750
